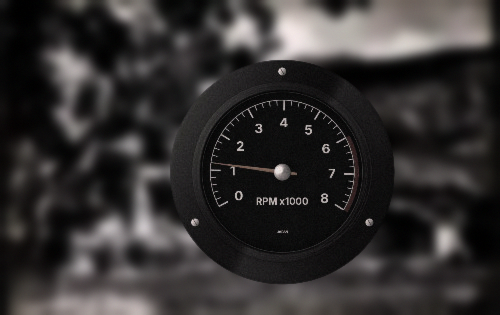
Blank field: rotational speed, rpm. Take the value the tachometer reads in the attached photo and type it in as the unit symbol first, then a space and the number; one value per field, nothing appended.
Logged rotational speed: rpm 1200
